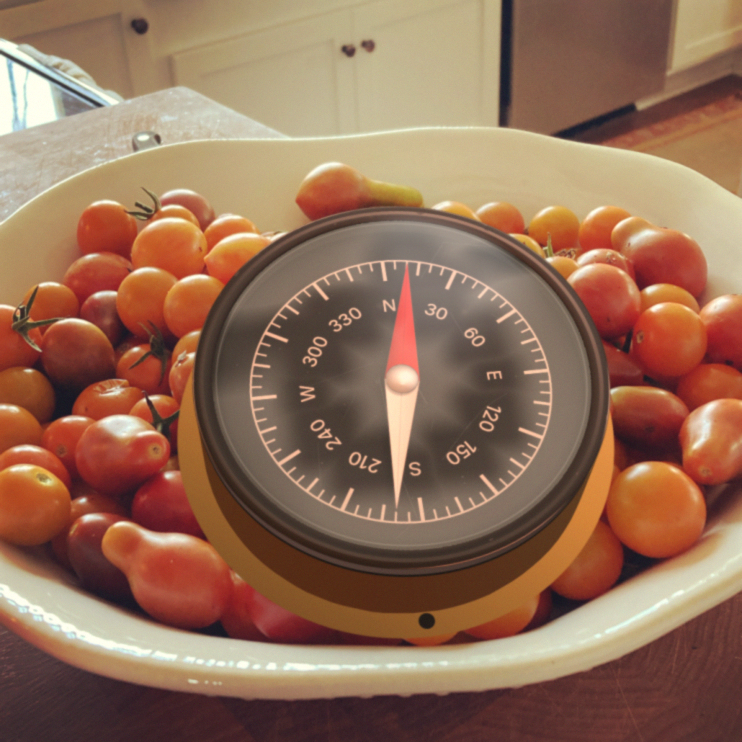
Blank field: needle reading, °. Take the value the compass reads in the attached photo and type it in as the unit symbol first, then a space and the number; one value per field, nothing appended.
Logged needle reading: ° 10
